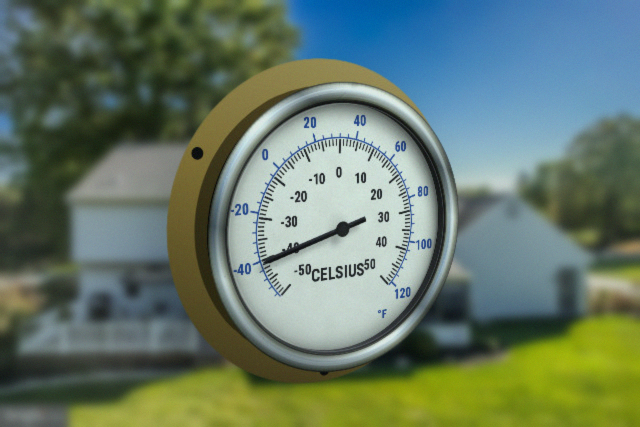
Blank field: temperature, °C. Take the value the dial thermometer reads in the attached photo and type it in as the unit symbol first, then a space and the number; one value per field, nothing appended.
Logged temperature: °C -40
